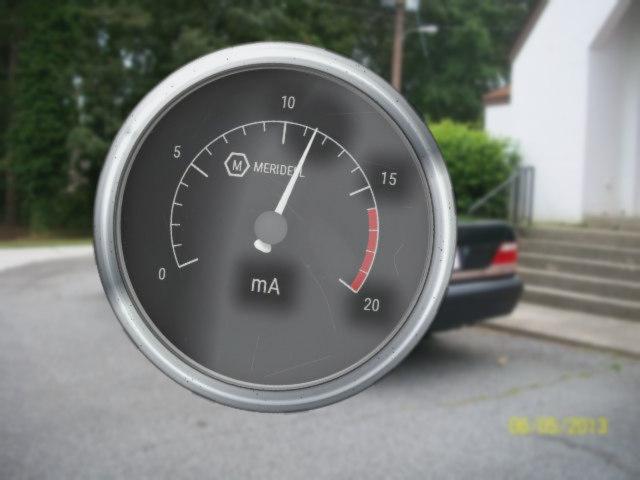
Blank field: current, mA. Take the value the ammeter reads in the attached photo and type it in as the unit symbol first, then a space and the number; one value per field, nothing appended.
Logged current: mA 11.5
